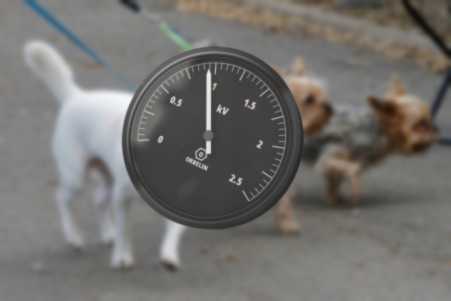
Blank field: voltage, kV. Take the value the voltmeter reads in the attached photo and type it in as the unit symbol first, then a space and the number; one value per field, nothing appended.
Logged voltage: kV 0.95
